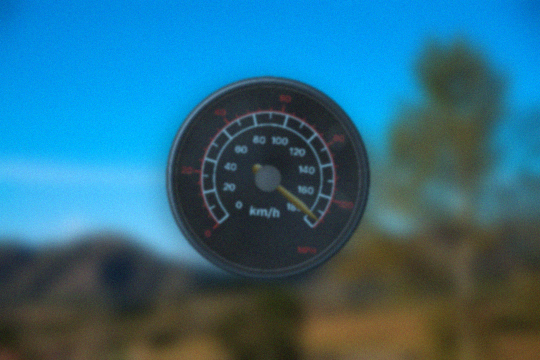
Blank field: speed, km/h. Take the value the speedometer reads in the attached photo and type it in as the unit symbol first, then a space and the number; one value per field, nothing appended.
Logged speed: km/h 175
